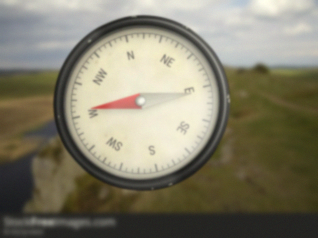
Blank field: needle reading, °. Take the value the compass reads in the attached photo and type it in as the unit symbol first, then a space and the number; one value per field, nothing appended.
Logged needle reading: ° 275
